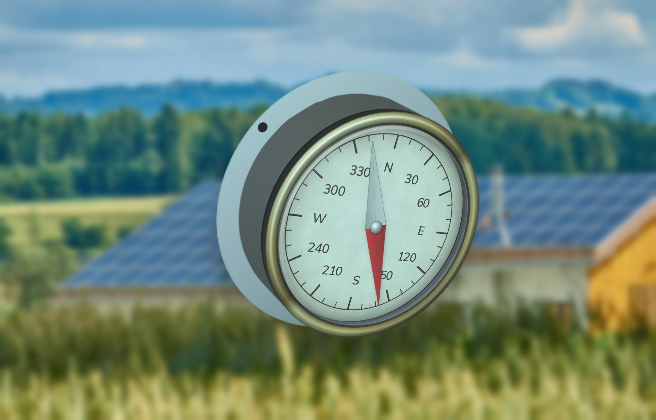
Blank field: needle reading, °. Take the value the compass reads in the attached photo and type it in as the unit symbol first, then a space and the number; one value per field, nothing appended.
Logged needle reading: ° 160
